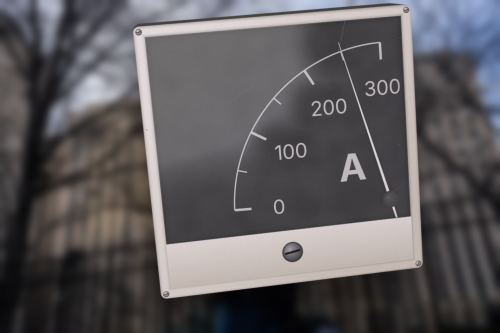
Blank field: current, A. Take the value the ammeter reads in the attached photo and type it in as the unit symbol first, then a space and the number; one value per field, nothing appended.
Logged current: A 250
